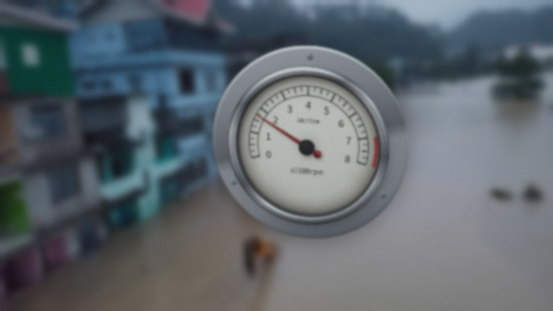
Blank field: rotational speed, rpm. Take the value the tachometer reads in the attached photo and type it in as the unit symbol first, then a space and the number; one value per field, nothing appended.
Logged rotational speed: rpm 1750
